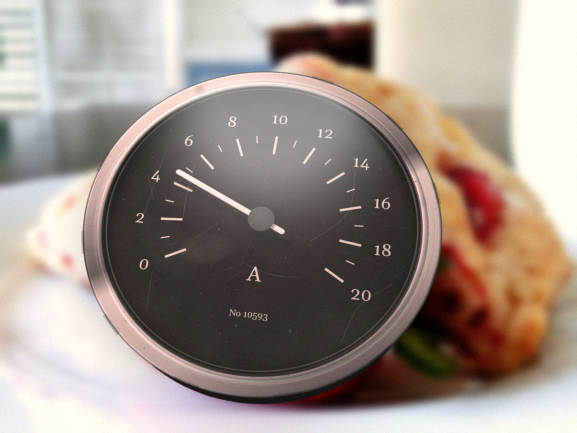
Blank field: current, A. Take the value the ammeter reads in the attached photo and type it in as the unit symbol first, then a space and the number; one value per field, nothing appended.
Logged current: A 4.5
